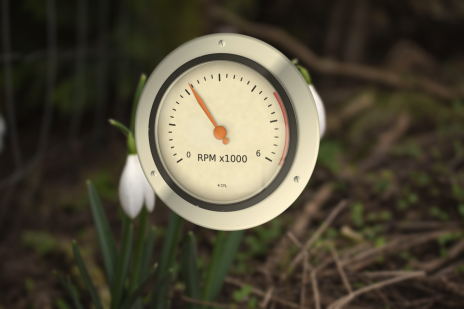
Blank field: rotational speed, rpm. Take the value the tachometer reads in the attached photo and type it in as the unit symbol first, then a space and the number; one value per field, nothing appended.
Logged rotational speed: rpm 2200
